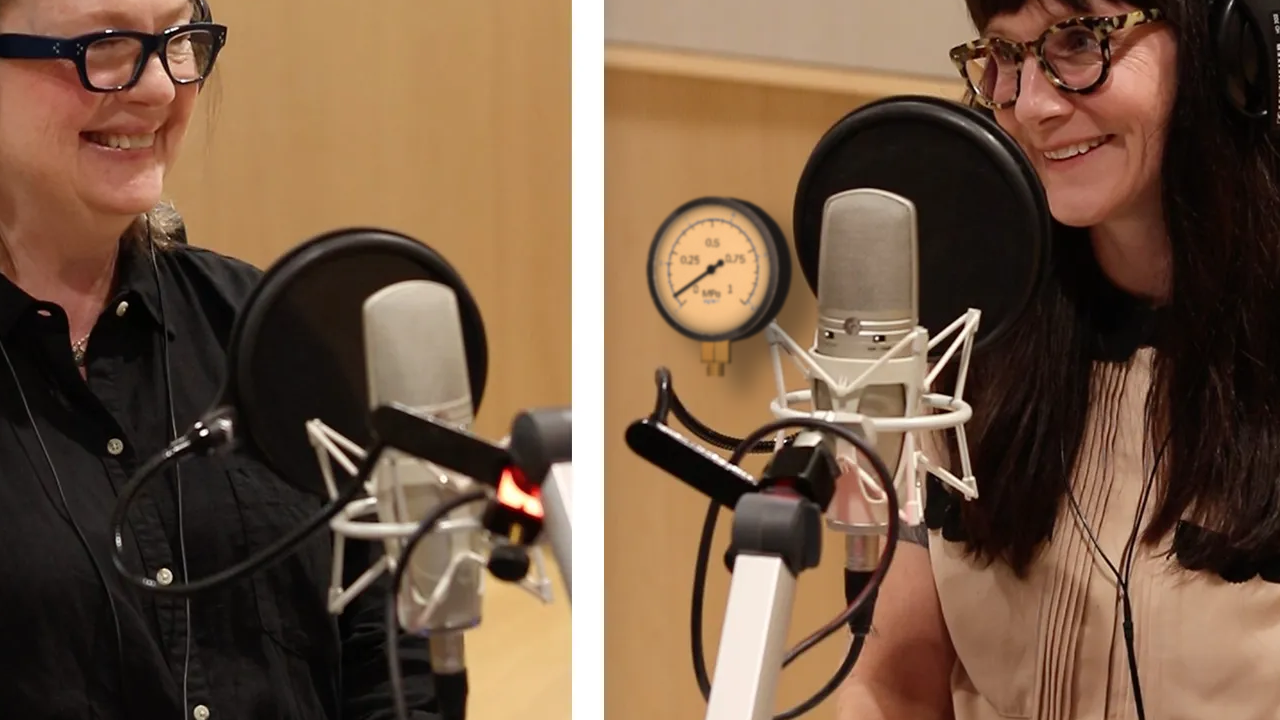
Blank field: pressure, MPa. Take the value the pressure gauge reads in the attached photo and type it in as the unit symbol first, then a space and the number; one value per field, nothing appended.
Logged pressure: MPa 0.05
